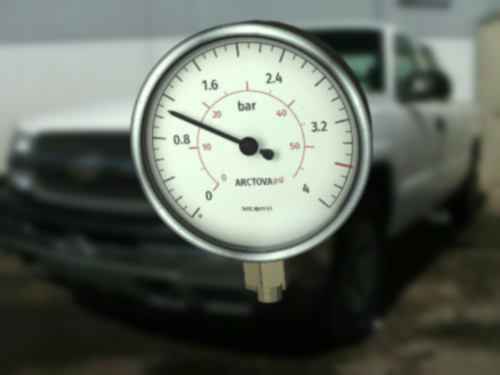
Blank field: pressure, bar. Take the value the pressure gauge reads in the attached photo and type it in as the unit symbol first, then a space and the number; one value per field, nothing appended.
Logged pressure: bar 1.1
